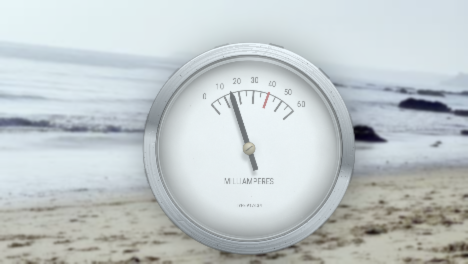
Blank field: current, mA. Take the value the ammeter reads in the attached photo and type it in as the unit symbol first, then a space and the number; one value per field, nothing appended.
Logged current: mA 15
